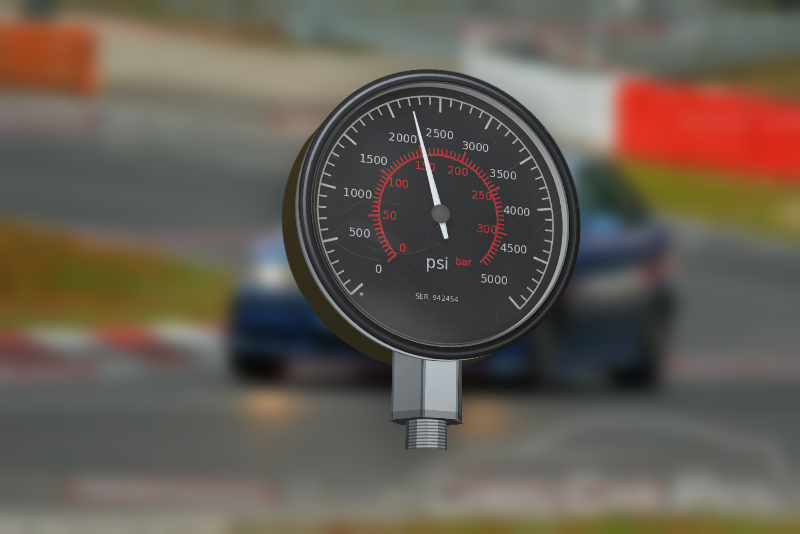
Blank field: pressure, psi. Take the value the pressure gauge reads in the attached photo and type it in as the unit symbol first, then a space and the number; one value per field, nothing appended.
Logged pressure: psi 2200
